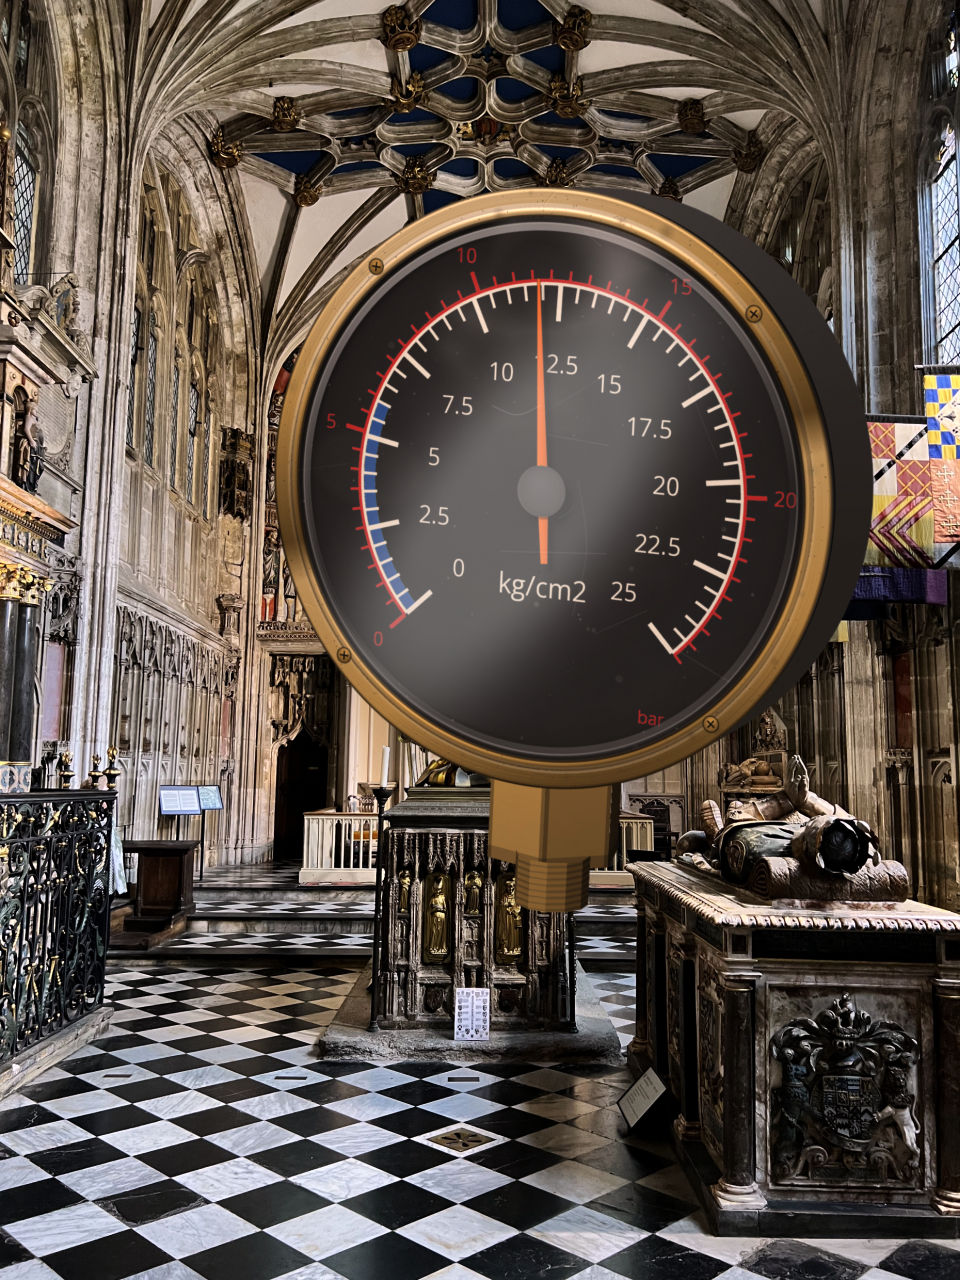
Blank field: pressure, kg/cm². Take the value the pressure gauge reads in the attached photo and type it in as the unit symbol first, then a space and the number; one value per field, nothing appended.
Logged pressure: kg/cm² 12
